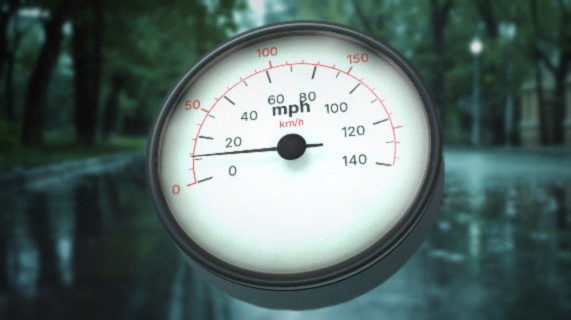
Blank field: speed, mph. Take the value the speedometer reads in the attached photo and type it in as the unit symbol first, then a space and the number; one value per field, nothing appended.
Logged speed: mph 10
